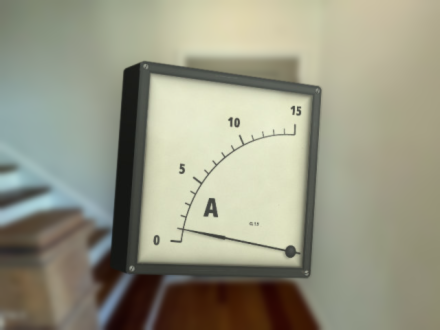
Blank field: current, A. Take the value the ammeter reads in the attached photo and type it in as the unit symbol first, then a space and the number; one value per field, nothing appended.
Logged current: A 1
